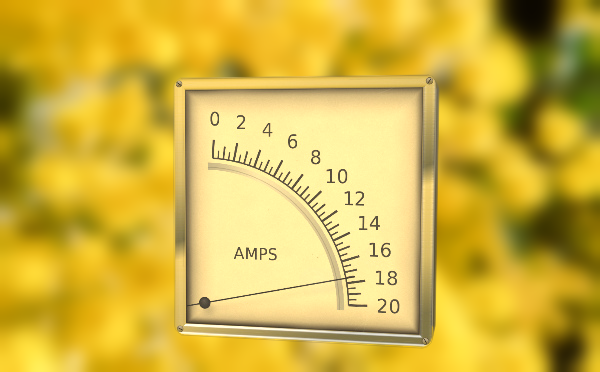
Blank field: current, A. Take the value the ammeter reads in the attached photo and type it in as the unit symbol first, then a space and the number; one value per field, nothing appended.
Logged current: A 17.5
